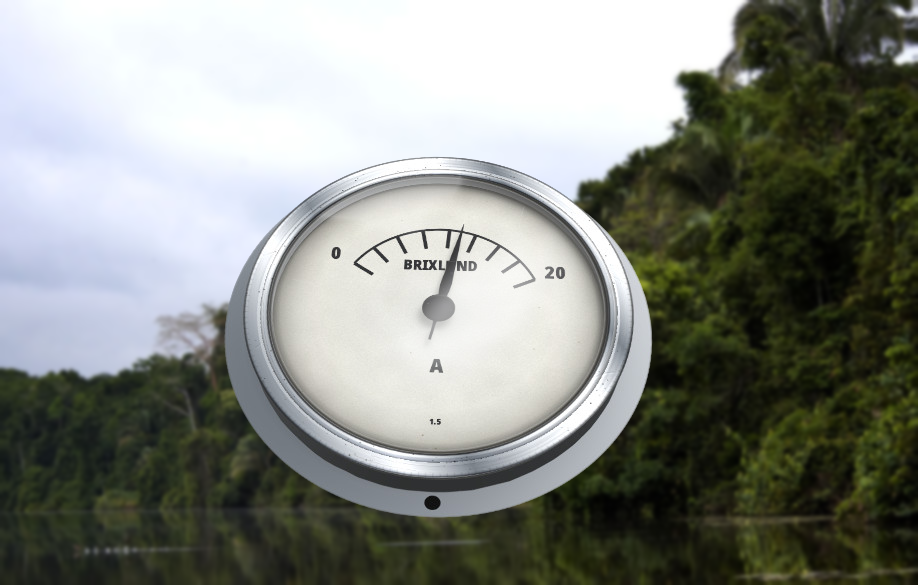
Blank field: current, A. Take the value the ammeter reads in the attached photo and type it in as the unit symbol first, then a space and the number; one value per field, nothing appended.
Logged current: A 11.25
